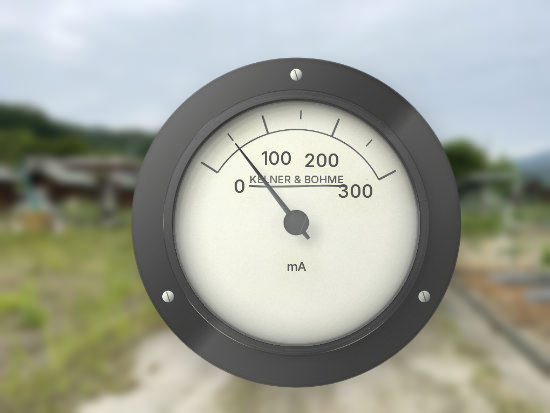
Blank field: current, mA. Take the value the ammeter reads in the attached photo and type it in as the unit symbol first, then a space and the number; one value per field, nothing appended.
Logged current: mA 50
